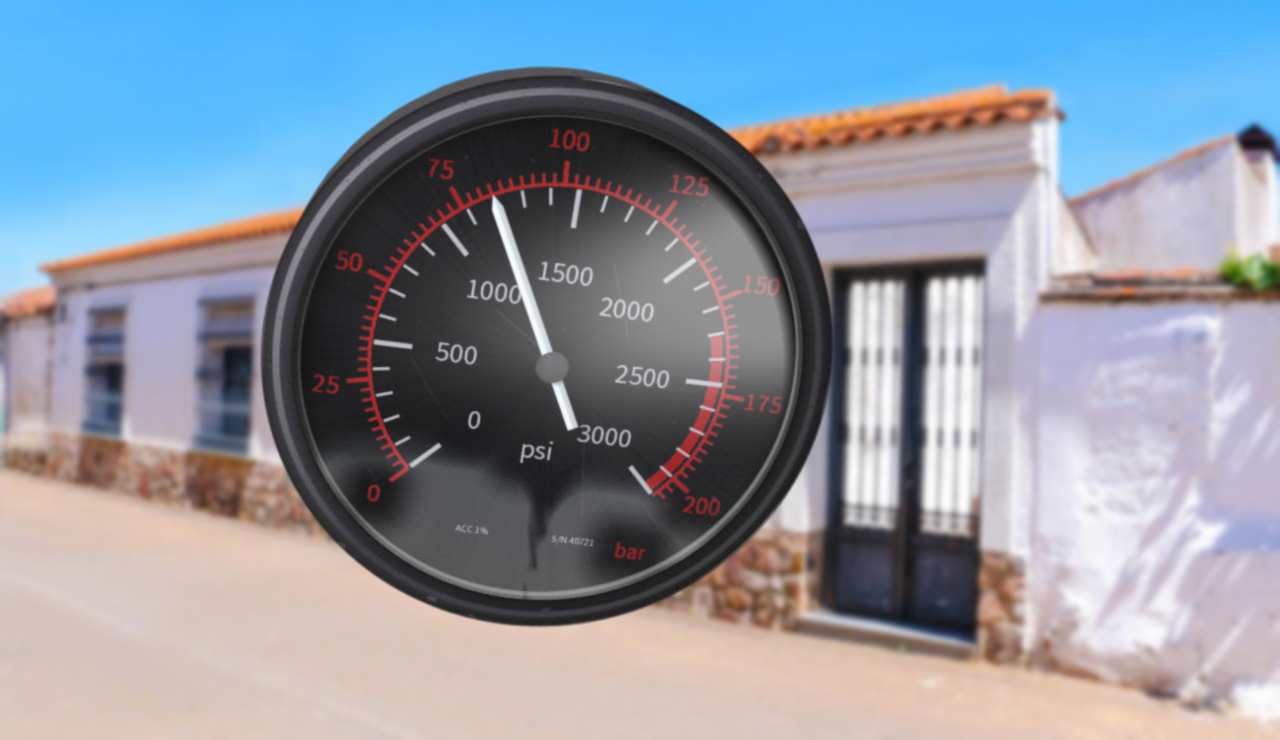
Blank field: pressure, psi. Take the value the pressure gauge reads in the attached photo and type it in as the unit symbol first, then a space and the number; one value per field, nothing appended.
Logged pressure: psi 1200
